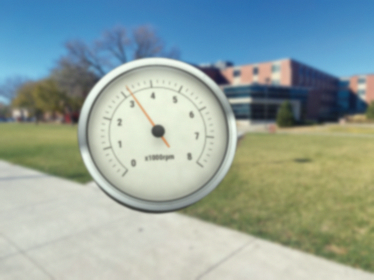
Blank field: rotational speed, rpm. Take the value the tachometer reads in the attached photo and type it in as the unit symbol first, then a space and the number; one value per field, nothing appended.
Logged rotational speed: rpm 3200
